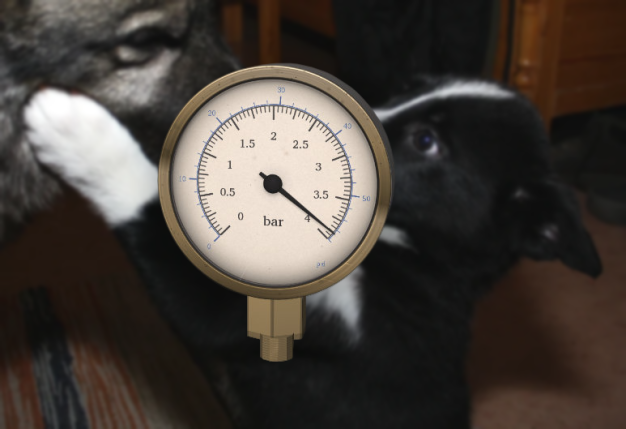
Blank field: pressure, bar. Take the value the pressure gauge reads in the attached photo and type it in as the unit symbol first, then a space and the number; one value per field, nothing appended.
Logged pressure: bar 3.9
